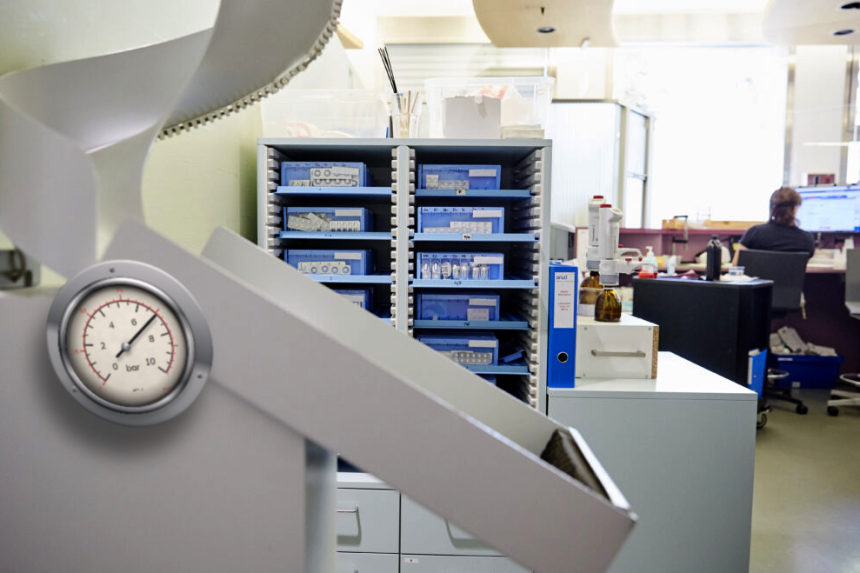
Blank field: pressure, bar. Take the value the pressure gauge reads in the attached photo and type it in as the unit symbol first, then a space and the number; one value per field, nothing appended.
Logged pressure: bar 7
